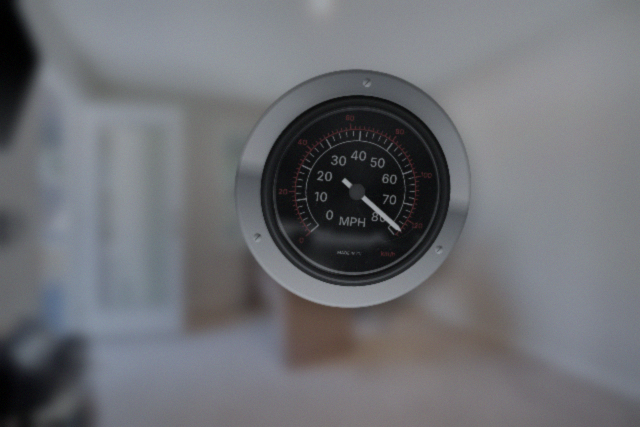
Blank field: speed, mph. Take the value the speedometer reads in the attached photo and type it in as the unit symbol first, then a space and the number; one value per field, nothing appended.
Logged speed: mph 78
